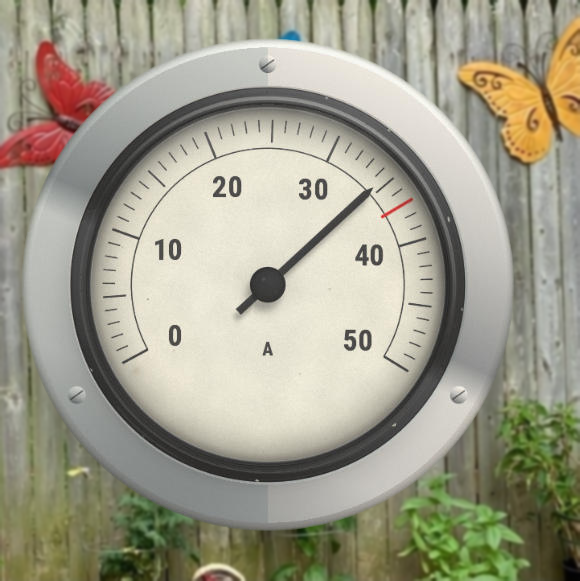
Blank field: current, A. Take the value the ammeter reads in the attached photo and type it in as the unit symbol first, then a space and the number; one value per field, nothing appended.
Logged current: A 34.5
